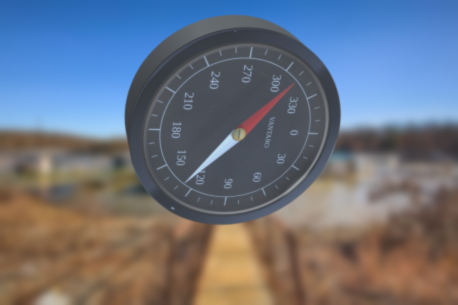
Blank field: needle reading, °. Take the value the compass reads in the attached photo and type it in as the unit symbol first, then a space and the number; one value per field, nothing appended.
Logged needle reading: ° 310
